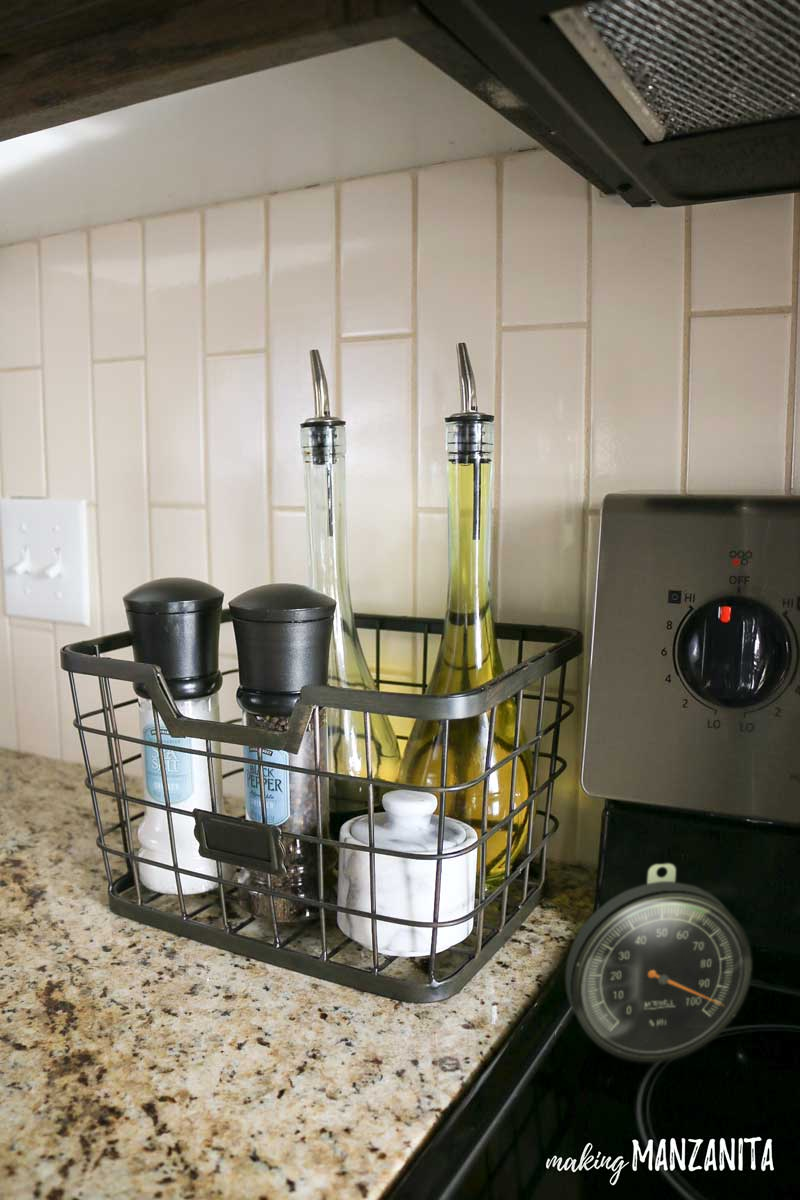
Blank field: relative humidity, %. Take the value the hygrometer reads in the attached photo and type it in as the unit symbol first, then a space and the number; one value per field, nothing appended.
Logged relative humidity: % 95
